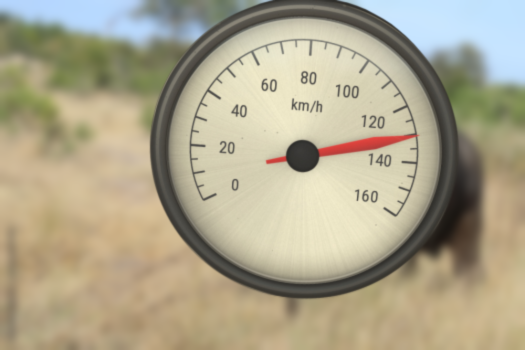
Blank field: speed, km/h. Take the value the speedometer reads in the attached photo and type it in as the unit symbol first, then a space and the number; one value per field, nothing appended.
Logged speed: km/h 130
